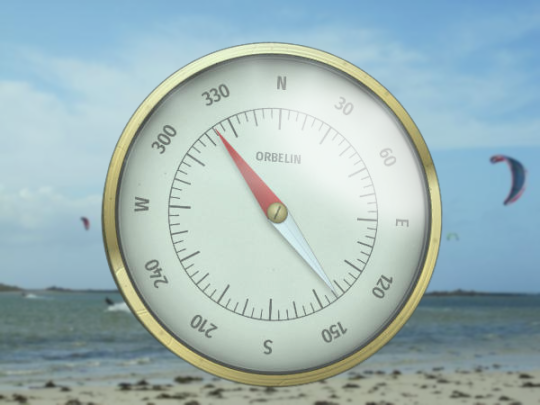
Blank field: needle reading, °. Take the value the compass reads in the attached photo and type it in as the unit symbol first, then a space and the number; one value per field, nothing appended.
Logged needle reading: ° 320
